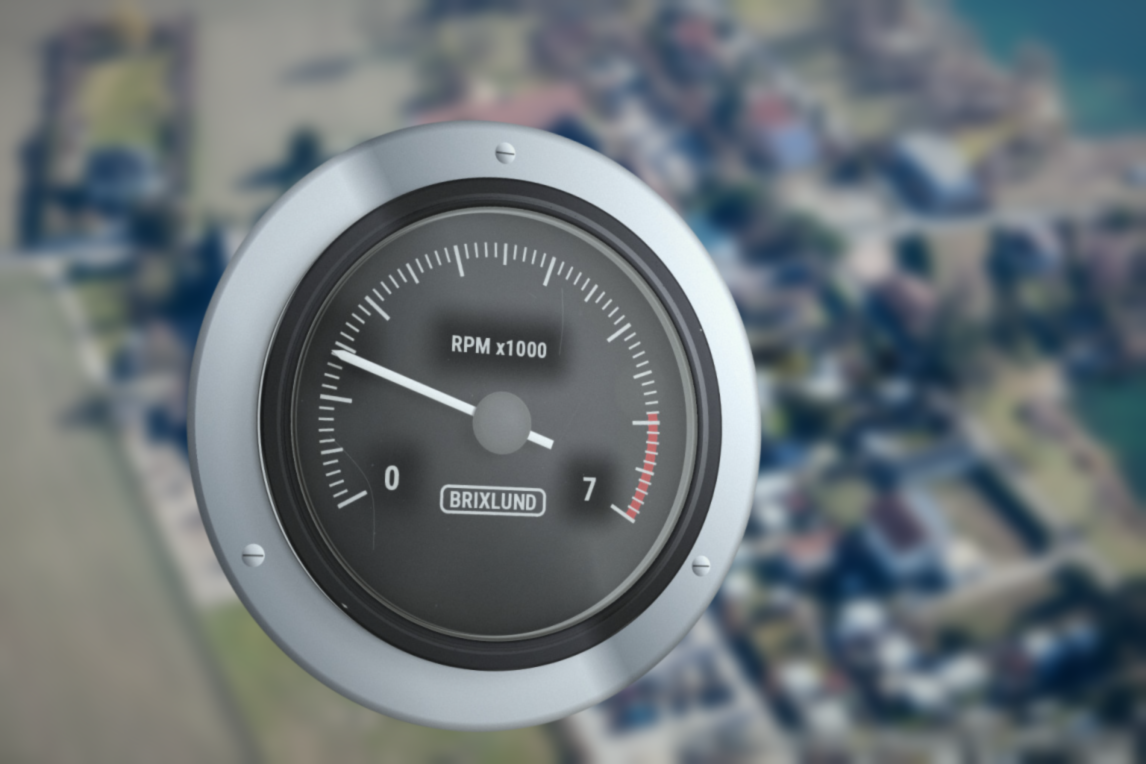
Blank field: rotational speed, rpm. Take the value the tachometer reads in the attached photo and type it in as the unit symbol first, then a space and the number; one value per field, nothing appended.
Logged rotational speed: rpm 1400
